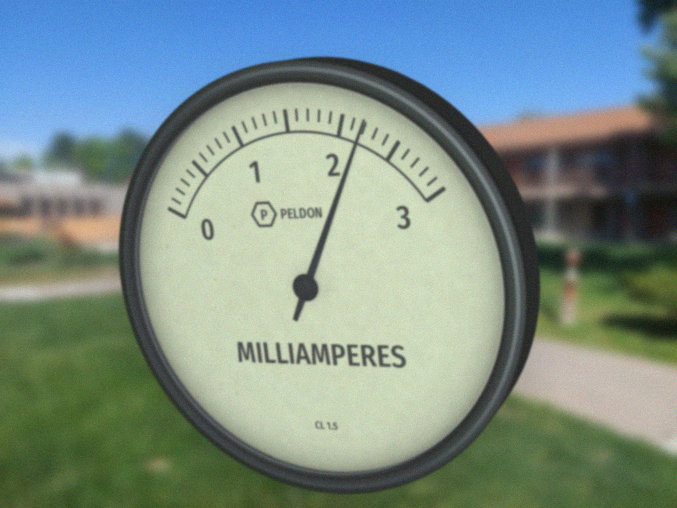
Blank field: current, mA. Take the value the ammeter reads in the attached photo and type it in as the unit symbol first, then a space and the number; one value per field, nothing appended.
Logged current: mA 2.2
